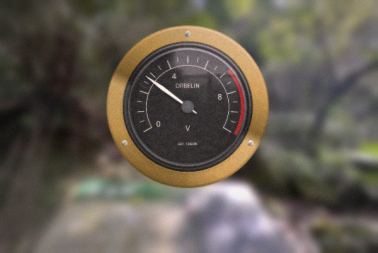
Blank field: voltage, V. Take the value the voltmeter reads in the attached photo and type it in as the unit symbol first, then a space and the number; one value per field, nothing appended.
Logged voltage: V 2.75
